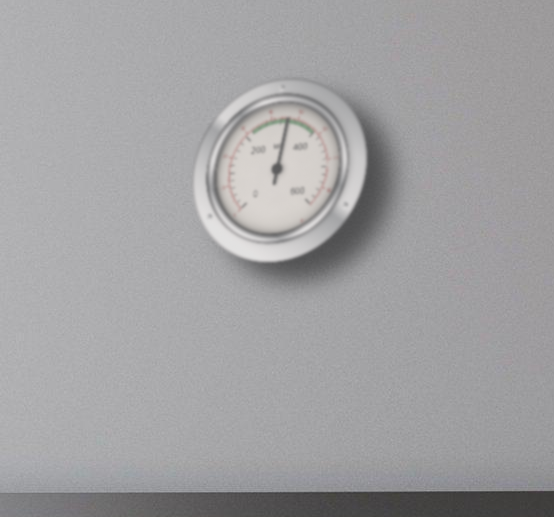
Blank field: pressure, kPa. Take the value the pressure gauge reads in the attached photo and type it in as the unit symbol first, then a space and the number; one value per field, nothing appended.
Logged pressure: kPa 320
